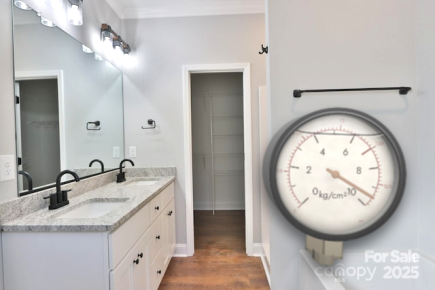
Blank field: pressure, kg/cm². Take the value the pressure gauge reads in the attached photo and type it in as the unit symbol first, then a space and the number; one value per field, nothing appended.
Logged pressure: kg/cm² 9.5
